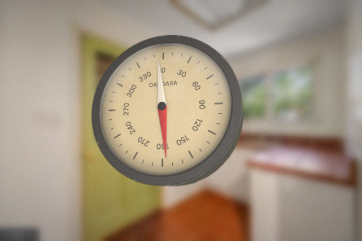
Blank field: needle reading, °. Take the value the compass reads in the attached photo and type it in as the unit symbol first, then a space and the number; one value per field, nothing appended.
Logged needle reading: ° 175
